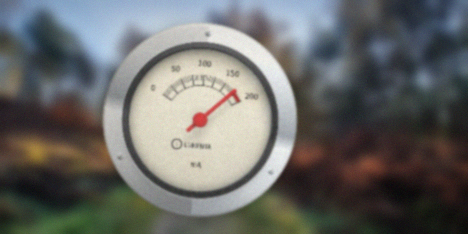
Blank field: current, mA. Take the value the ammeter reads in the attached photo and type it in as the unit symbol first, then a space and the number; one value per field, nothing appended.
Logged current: mA 175
